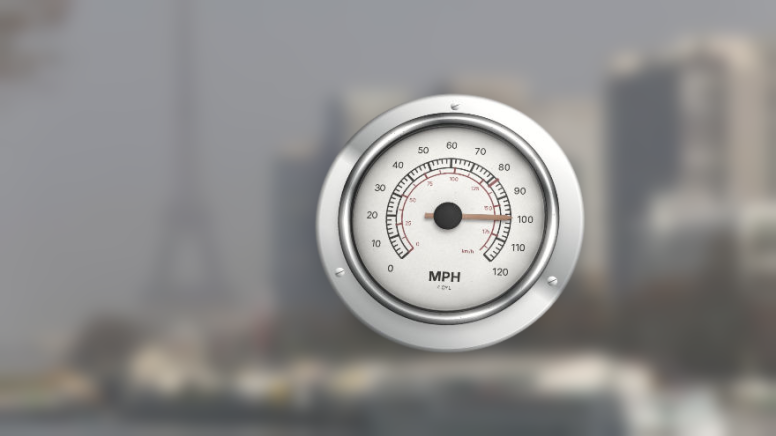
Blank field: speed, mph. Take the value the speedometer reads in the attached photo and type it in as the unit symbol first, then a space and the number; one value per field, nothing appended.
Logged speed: mph 100
